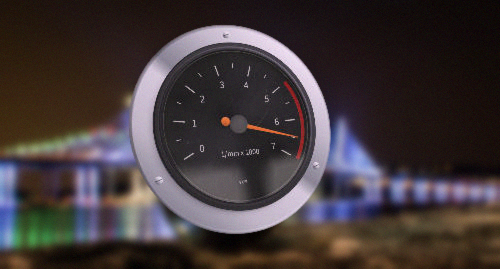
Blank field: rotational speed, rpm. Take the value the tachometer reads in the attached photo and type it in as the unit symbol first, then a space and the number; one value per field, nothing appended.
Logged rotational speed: rpm 6500
